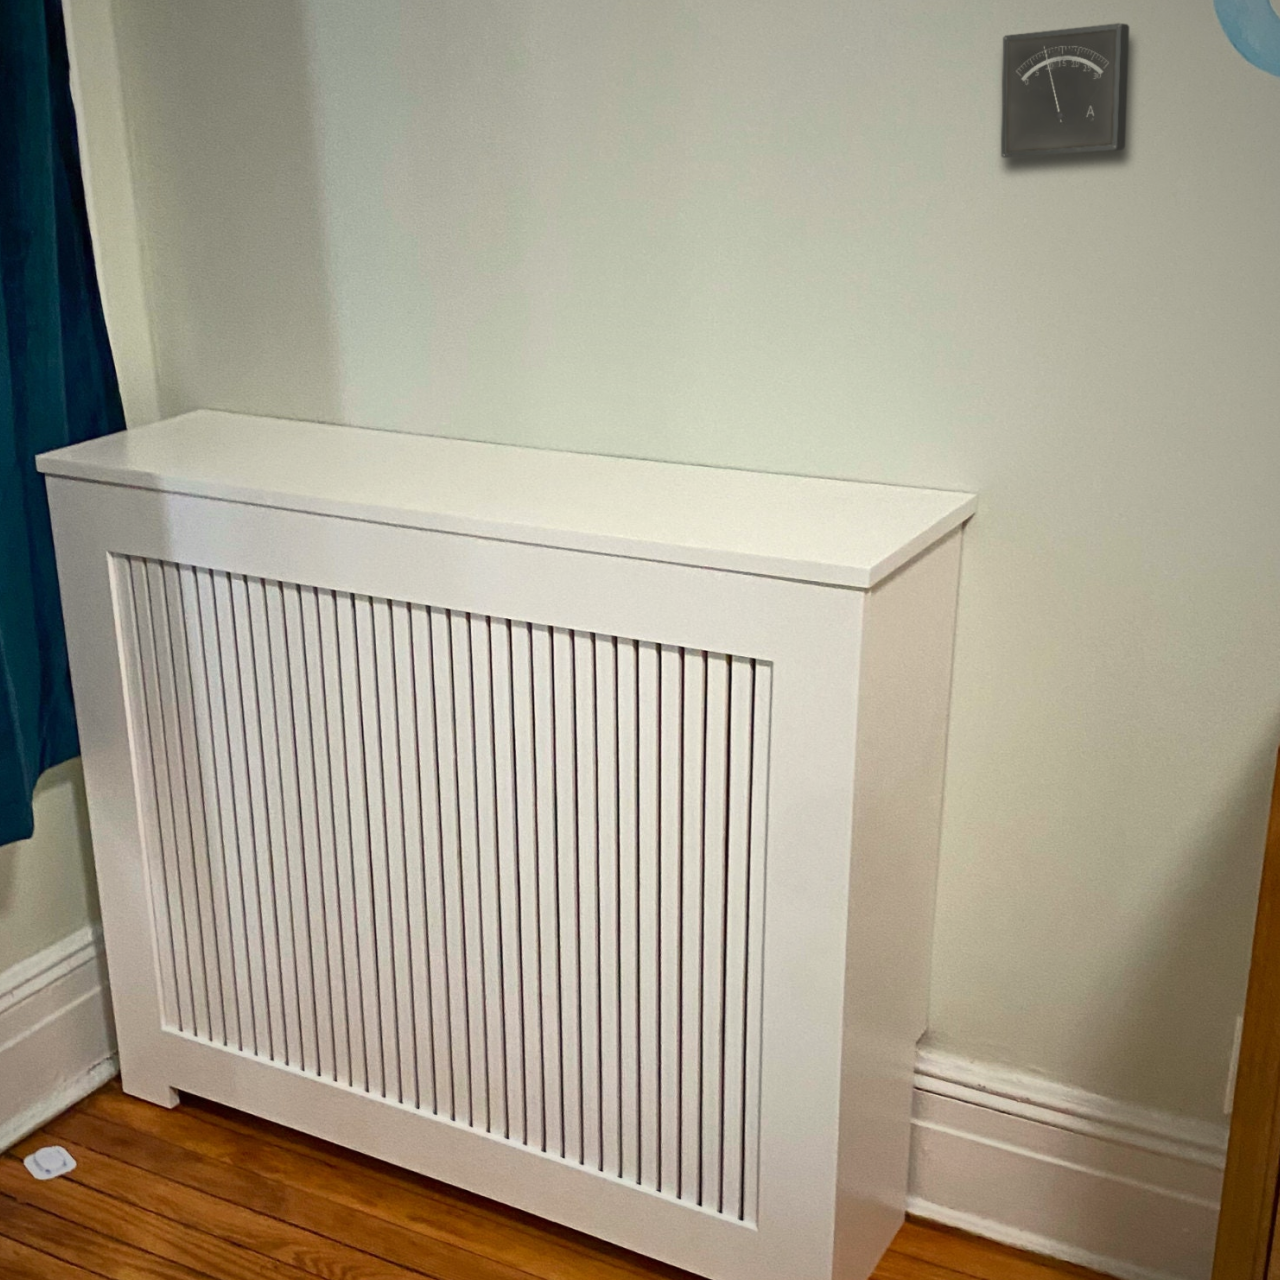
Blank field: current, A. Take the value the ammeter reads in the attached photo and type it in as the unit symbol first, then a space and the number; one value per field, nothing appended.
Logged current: A 10
